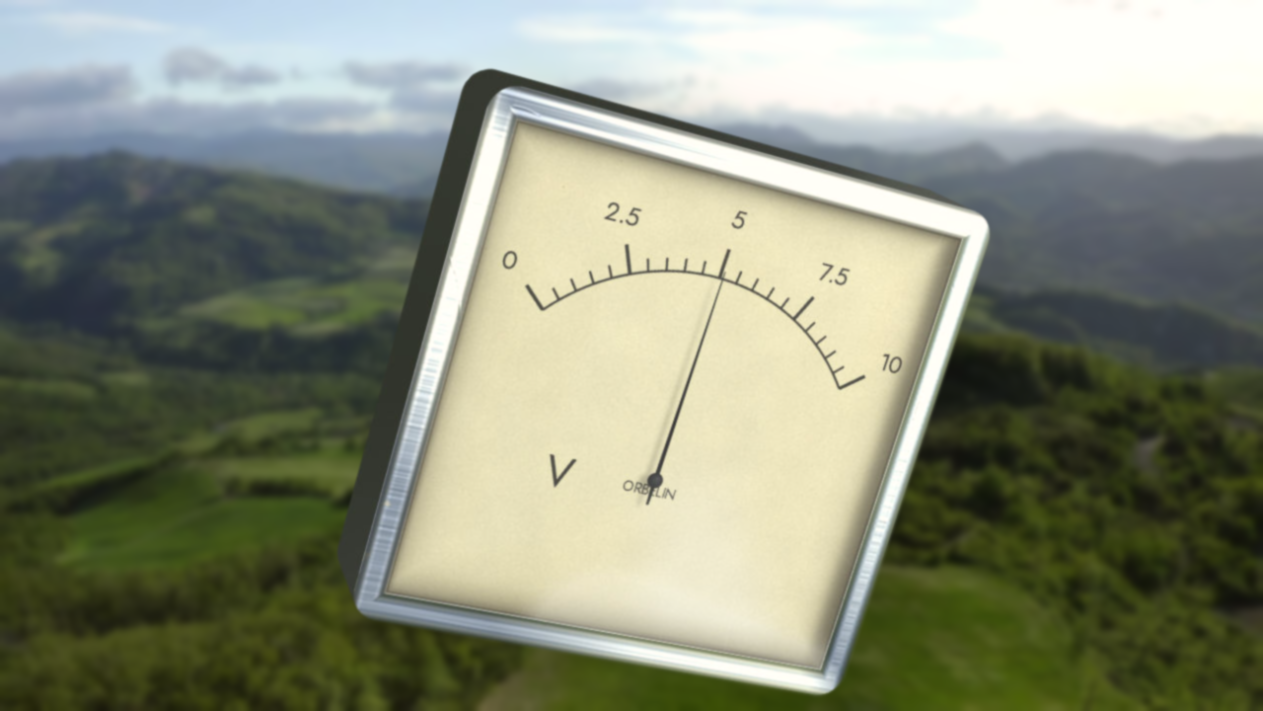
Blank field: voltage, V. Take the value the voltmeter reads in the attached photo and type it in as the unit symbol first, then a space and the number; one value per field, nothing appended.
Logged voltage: V 5
